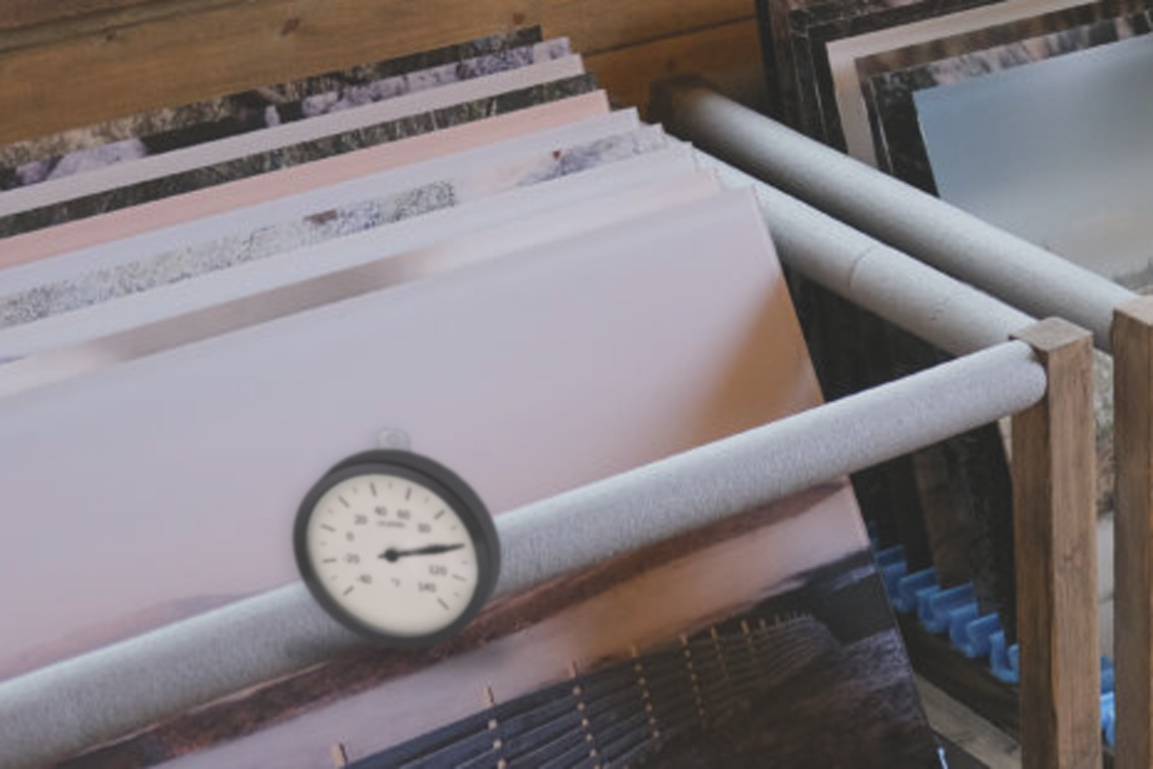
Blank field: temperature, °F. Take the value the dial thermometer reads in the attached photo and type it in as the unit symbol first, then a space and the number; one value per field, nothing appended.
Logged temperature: °F 100
